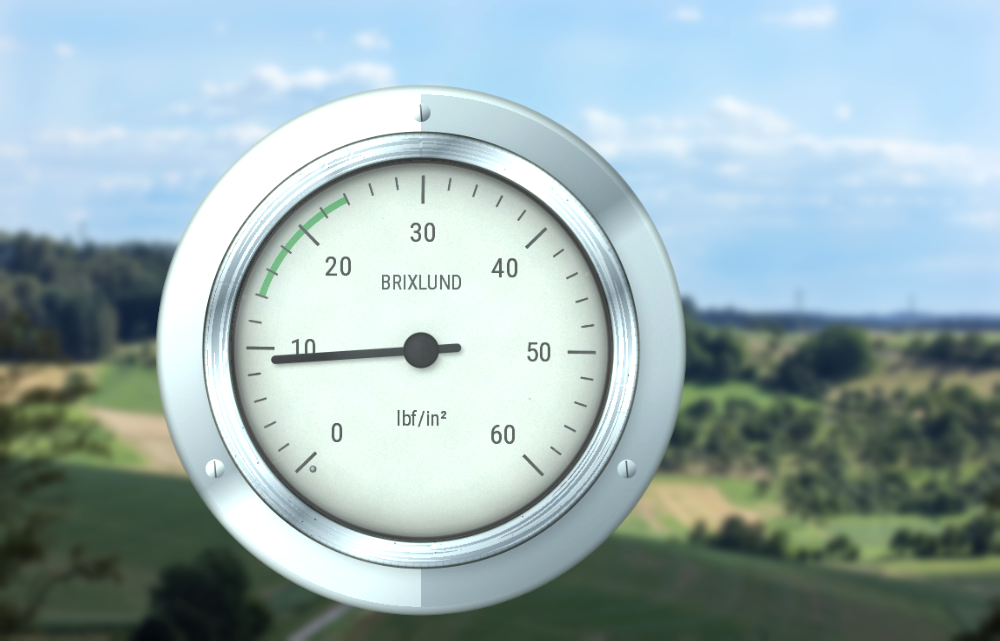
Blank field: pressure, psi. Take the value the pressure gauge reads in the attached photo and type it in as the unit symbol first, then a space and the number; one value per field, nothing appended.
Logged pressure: psi 9
